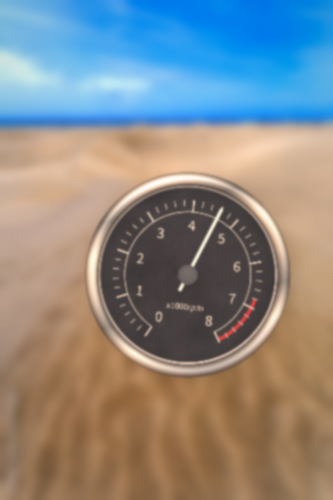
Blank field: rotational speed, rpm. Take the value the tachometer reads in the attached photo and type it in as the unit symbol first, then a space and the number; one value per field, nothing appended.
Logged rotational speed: rpm 4600
